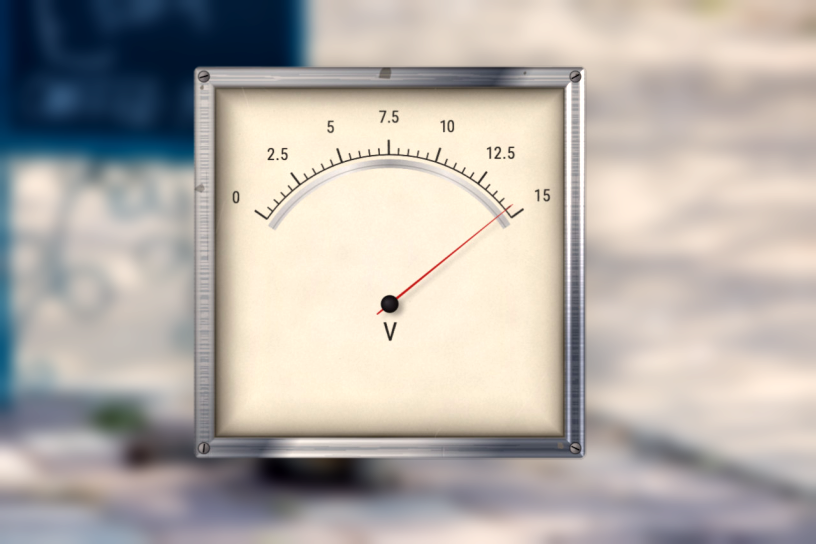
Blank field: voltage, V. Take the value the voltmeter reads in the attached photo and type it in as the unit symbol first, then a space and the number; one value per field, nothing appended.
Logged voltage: V 14.5
